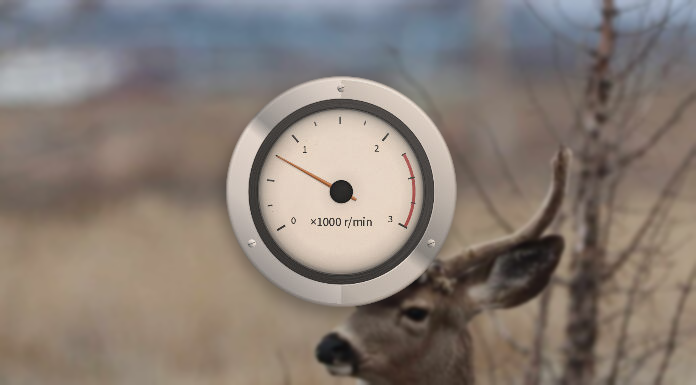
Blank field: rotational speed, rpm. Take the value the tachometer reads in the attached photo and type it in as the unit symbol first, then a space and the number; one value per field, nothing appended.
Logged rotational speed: rpm 750
